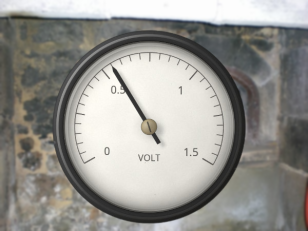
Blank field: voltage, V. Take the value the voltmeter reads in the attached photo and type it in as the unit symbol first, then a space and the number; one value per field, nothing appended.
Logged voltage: V 0.55
